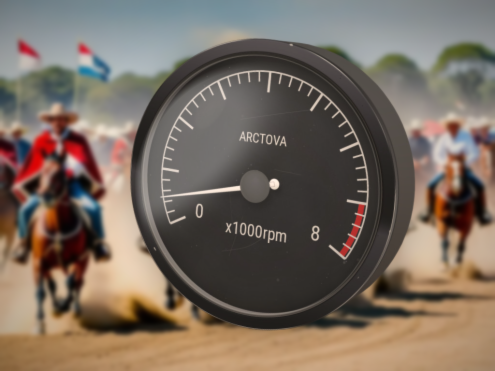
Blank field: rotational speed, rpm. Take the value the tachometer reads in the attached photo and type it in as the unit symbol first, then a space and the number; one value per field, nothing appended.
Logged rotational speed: rpm 500
